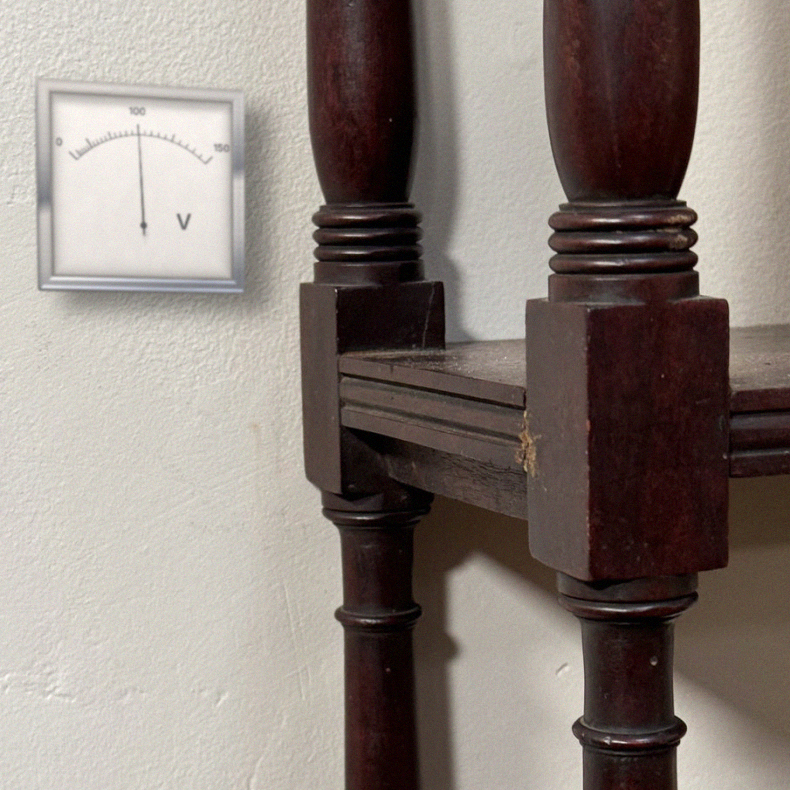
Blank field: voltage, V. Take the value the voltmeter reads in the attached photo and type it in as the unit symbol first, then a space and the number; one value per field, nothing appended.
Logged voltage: V 100
